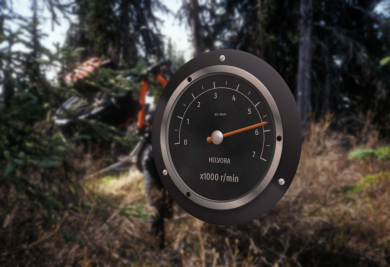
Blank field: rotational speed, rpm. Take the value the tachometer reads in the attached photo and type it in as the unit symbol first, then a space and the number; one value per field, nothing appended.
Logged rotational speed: rpm 5750
